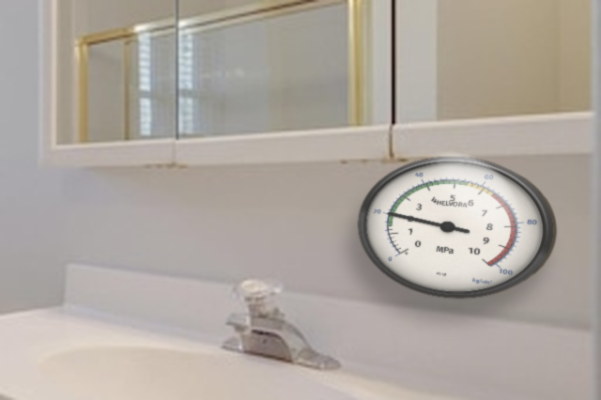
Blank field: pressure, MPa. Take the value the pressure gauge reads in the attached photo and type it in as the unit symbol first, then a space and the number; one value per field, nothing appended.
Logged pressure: MPa 2
